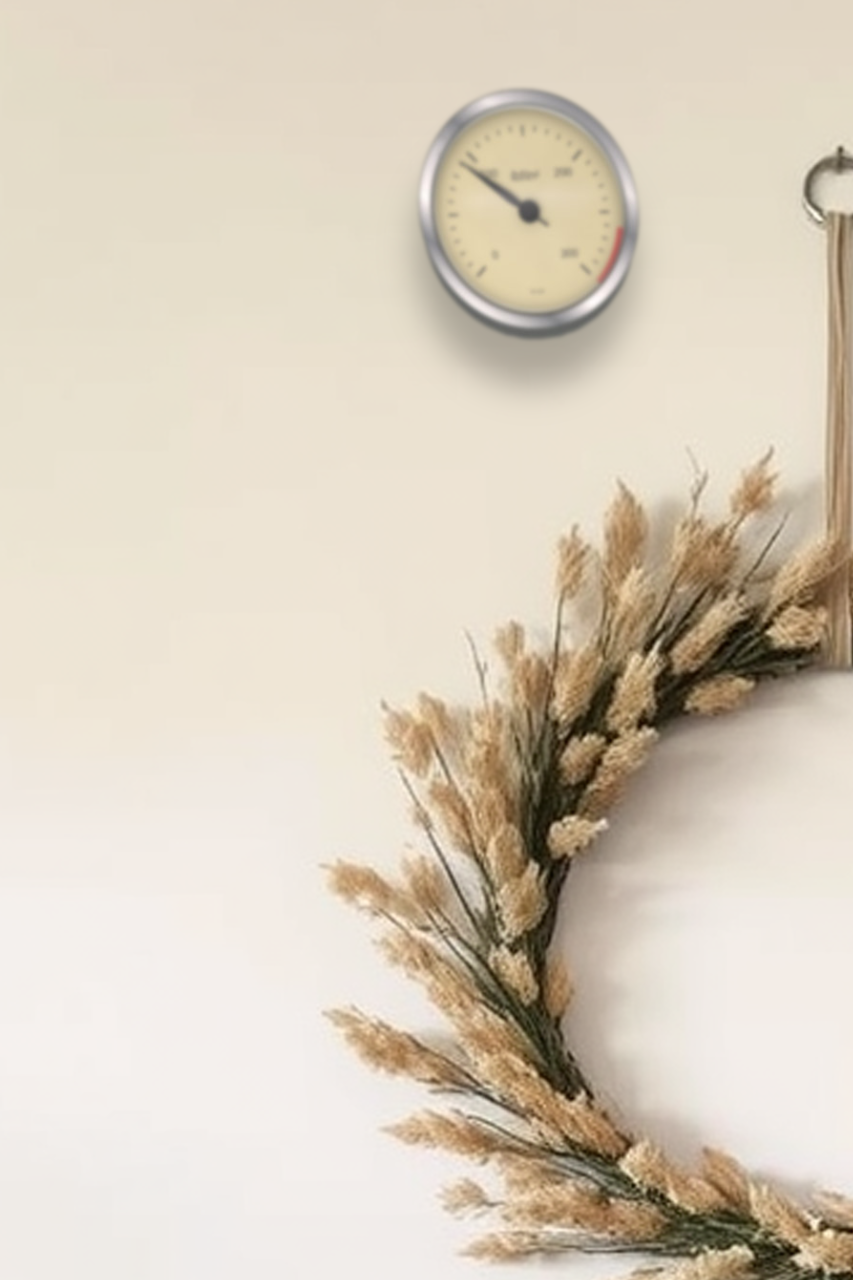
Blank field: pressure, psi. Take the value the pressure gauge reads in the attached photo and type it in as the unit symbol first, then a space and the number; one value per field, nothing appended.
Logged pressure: psi 90
